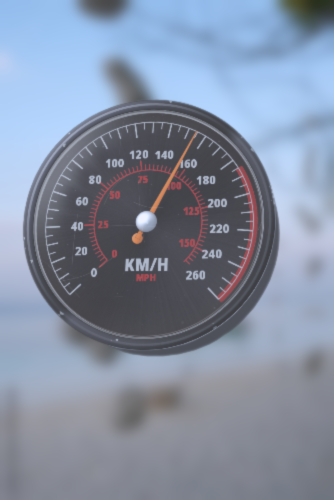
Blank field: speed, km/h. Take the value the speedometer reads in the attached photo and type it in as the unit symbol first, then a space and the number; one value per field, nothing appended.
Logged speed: km/h 155
